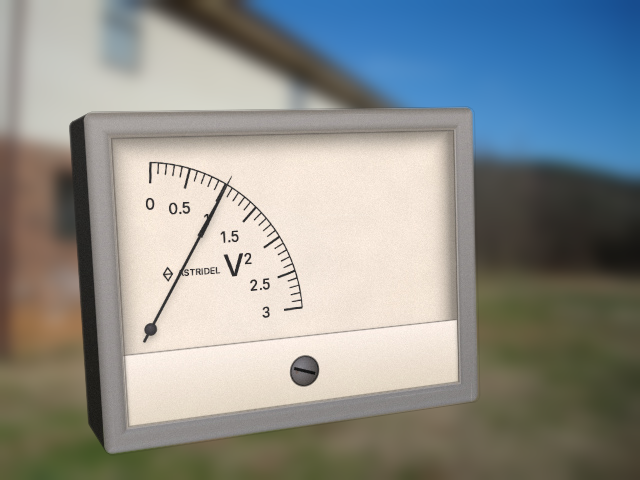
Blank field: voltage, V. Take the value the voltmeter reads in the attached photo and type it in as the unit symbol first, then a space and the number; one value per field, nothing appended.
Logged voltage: V 1
